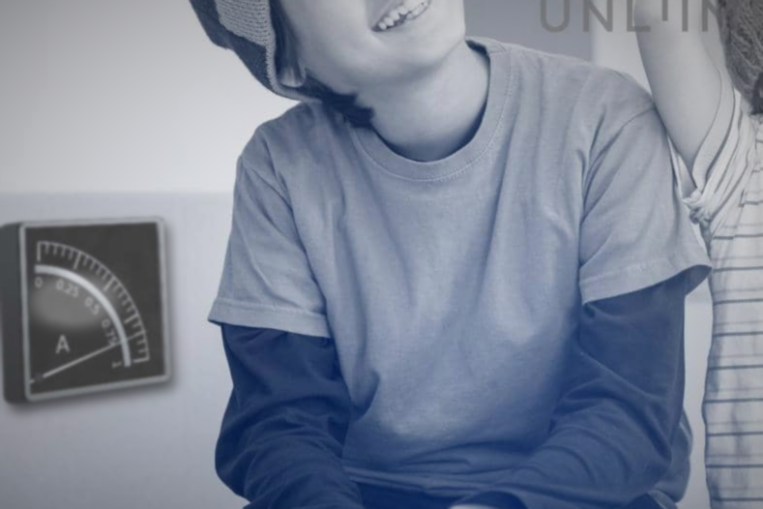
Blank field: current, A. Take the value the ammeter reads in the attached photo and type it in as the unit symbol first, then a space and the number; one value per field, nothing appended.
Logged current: A 0.85
